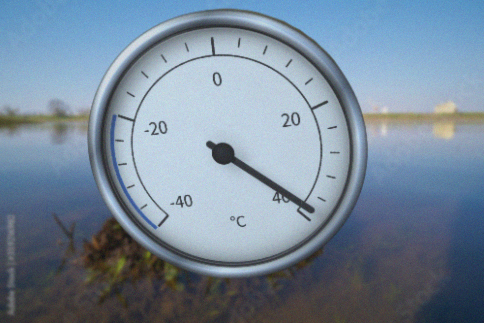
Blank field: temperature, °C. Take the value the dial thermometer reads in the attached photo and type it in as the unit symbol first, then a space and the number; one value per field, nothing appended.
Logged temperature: °C 38
